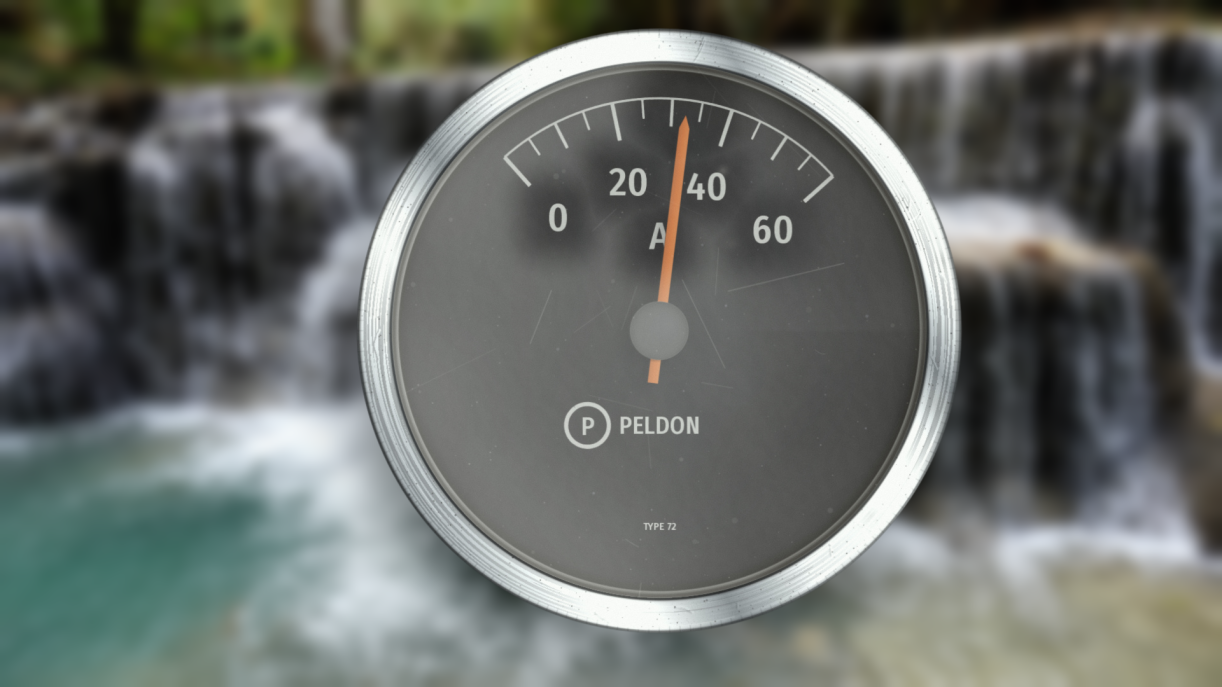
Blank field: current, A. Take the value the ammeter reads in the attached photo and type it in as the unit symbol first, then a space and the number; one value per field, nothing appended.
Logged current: A 32.5
